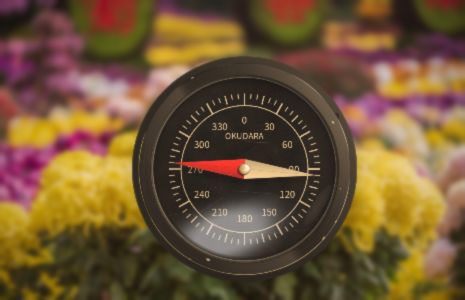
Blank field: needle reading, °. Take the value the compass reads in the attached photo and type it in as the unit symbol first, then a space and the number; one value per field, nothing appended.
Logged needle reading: ° 275
